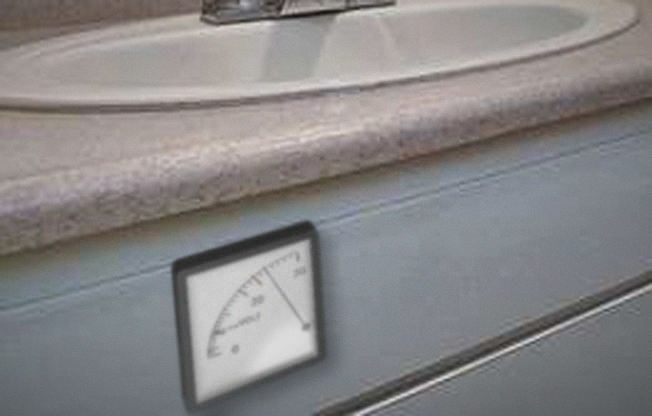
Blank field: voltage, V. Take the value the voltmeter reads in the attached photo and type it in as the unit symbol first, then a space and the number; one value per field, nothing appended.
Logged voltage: V 25
